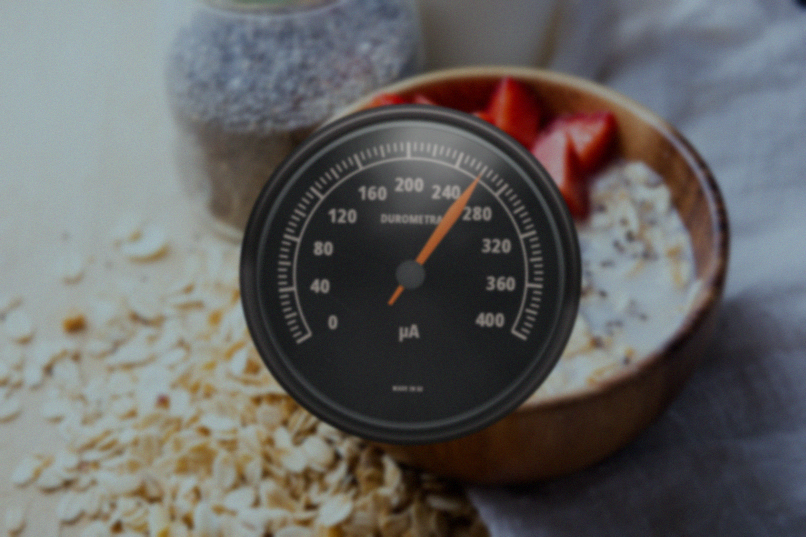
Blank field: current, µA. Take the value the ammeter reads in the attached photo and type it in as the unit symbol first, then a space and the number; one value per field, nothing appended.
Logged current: µA 260
